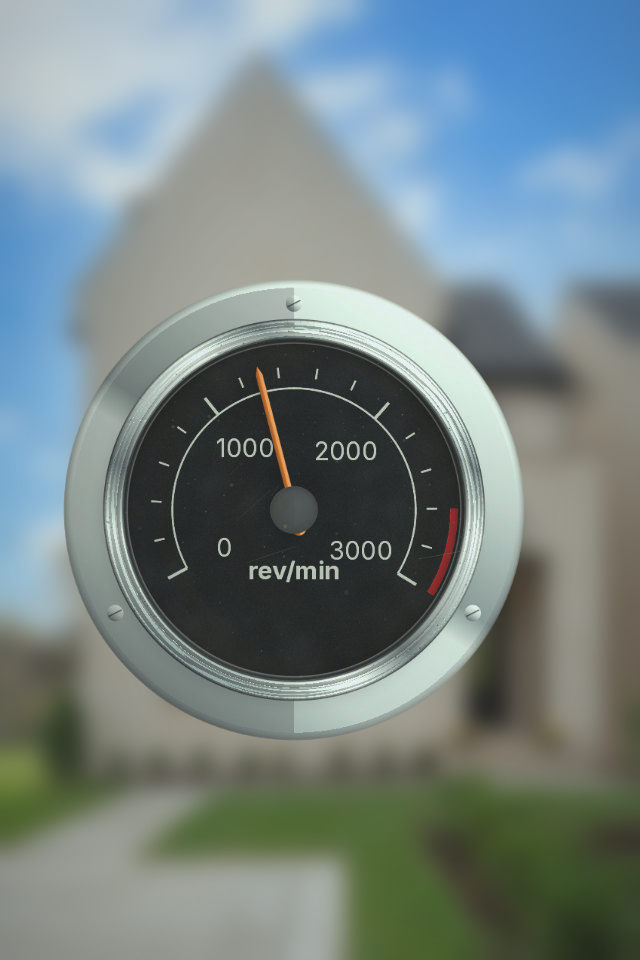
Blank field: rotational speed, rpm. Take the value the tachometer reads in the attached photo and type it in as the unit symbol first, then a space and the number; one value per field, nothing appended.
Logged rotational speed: rpm 1300
